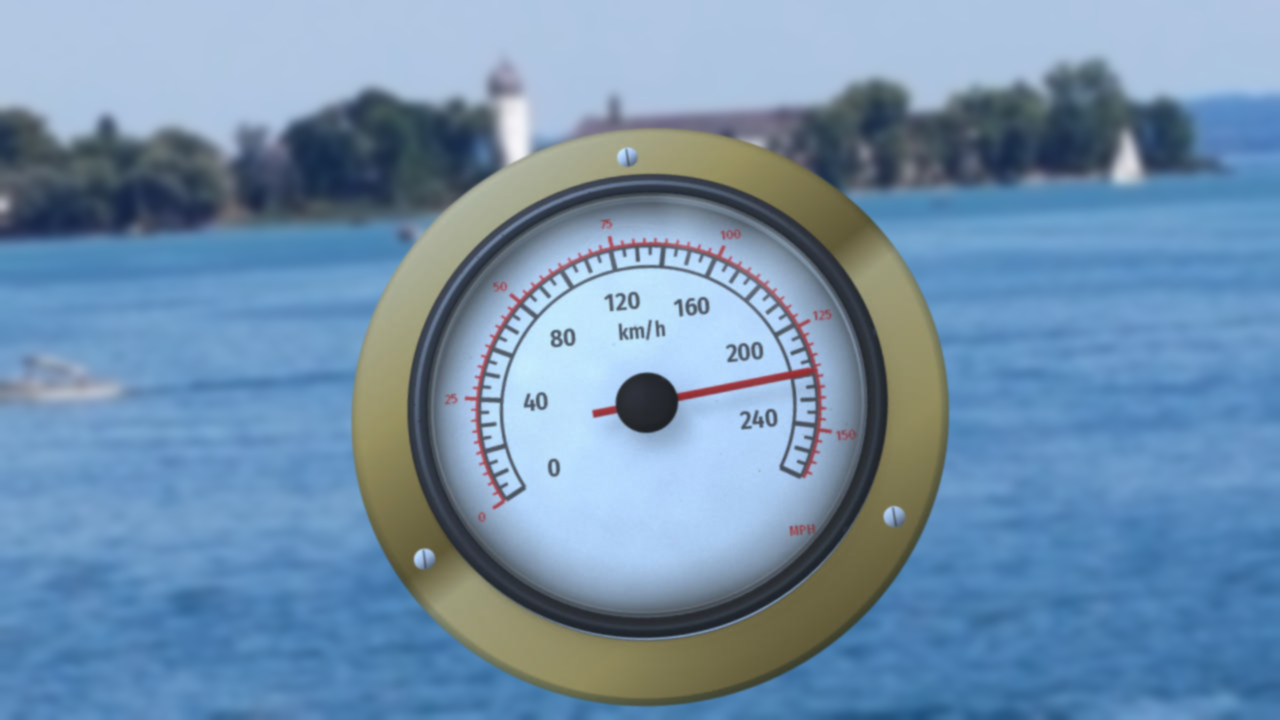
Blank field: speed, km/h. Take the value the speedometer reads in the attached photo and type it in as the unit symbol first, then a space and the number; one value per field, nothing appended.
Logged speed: km/h 220
